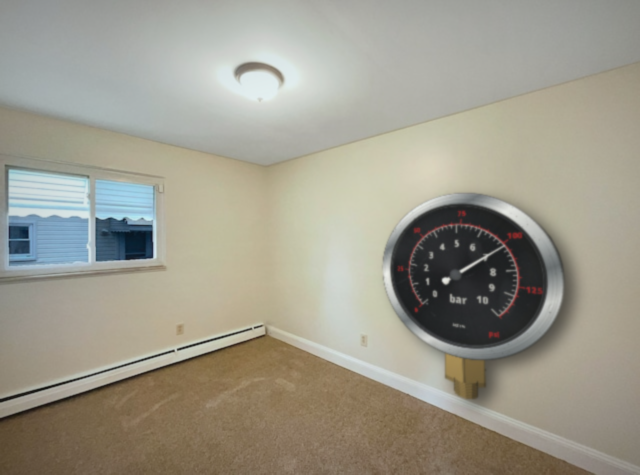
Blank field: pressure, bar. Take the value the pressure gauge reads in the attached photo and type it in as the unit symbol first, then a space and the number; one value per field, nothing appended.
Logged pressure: bar 7
